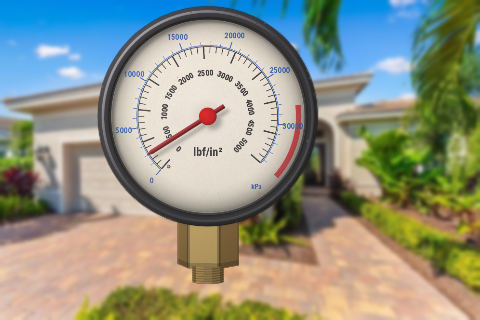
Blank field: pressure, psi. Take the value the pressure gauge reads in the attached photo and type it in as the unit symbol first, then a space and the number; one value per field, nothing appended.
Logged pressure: psi 300
